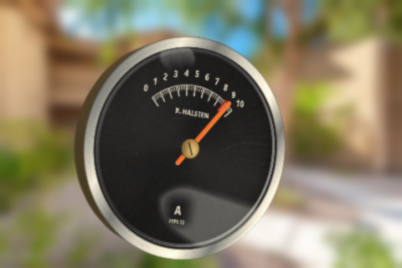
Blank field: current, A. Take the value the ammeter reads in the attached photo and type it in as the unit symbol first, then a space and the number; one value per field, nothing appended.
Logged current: A 9
